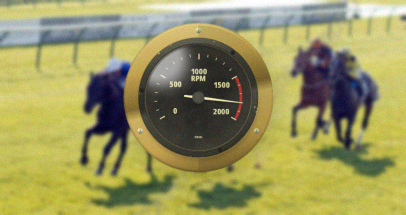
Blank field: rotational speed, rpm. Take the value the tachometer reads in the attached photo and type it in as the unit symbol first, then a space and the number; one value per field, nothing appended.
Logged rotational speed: rpm 1800
